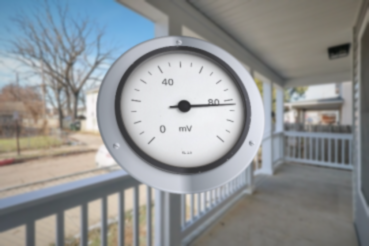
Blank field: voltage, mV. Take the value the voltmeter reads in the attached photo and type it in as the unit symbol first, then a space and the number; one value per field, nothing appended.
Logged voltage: mV 82.5
